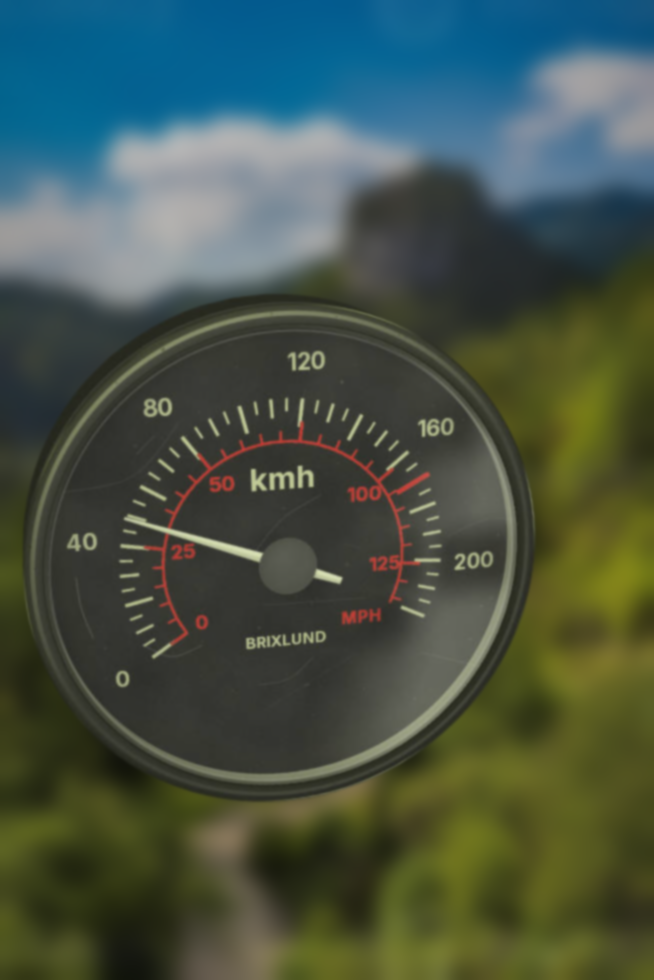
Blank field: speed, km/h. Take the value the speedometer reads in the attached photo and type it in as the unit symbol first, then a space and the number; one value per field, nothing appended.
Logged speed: km/h 50
